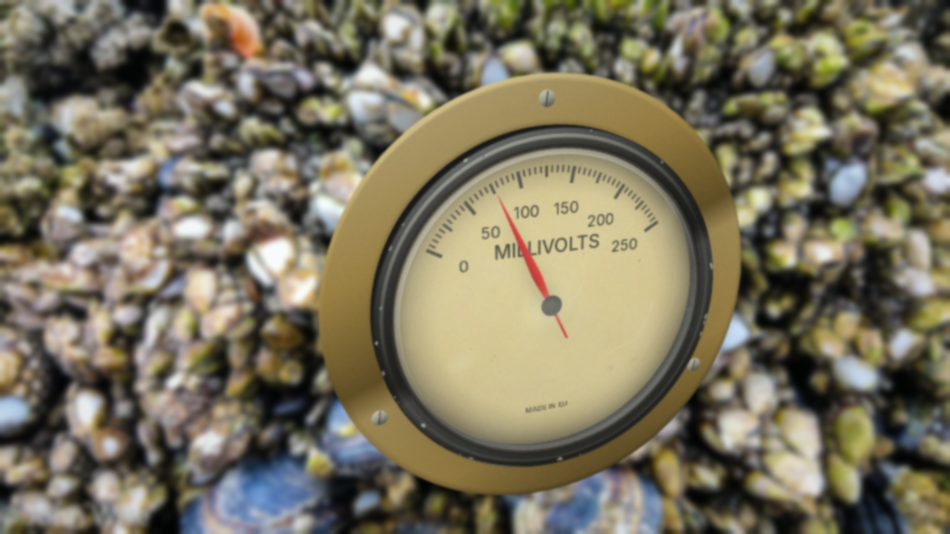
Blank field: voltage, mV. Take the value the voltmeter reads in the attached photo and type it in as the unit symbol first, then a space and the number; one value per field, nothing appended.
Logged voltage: mV 75
